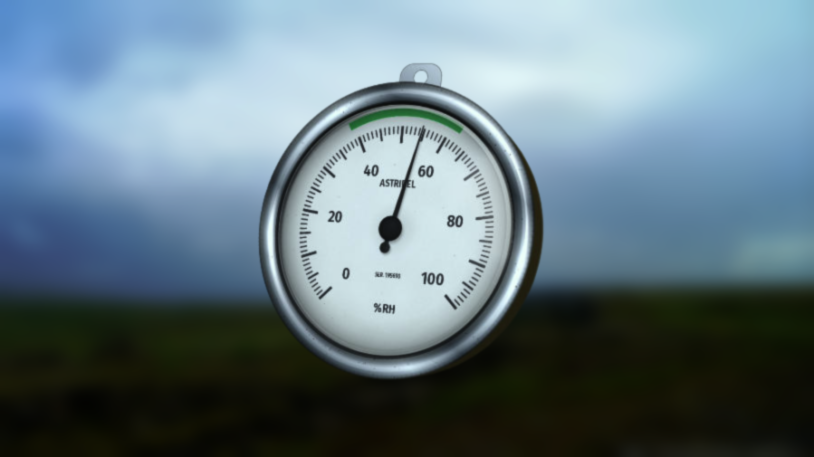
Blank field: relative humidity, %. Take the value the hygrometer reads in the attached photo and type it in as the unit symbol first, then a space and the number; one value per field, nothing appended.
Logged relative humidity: % 55
